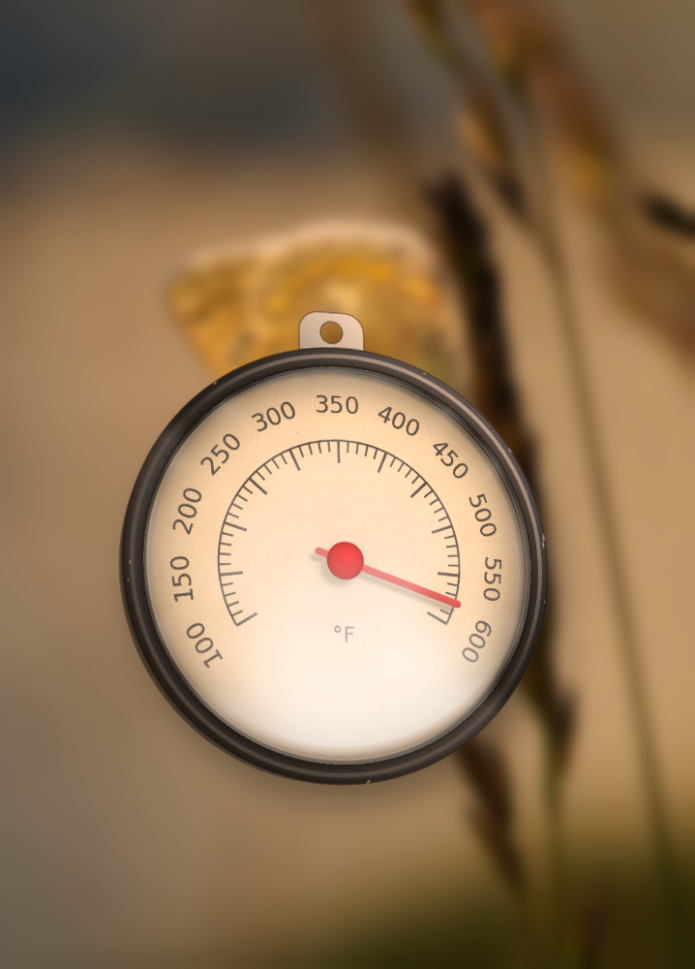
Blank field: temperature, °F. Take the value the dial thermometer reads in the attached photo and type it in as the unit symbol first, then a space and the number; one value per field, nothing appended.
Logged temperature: °F 580
